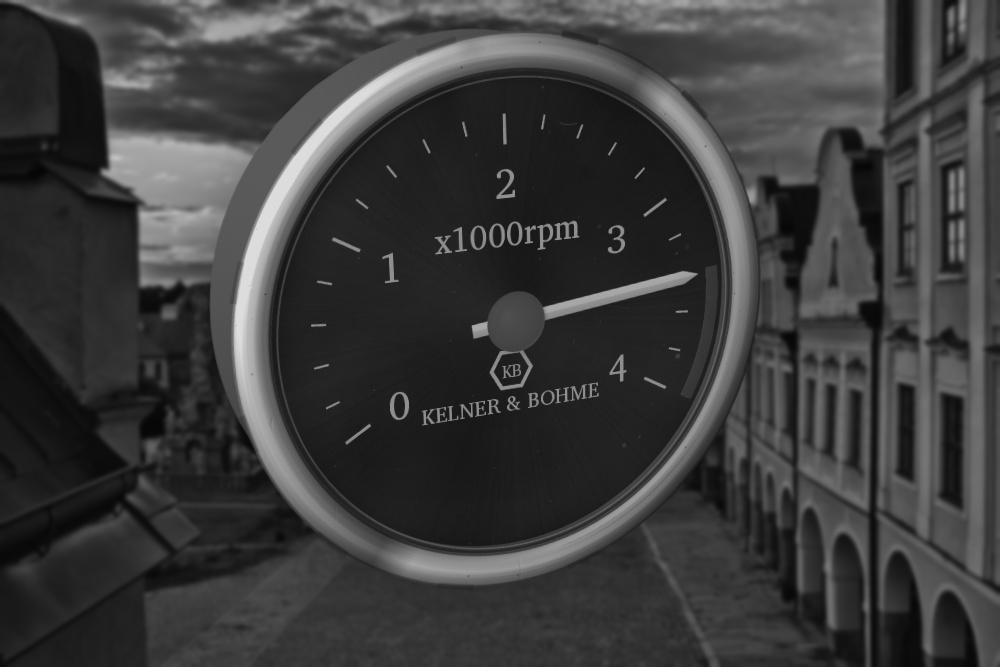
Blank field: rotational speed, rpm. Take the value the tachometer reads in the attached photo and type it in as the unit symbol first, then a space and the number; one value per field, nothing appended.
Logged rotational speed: rpm 3400
